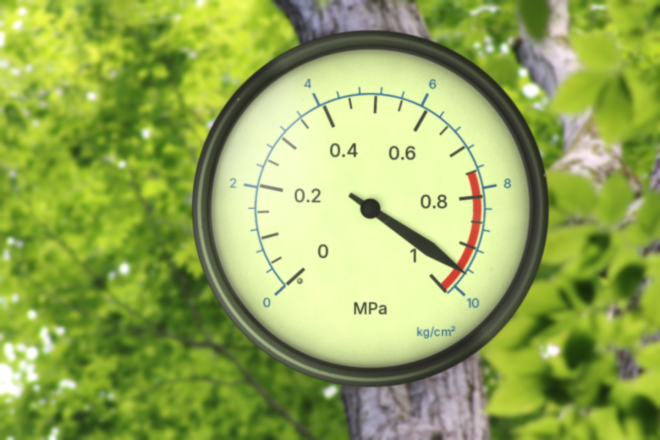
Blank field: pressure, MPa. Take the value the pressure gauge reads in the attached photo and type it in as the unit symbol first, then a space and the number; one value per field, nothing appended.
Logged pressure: MPa 0.95
